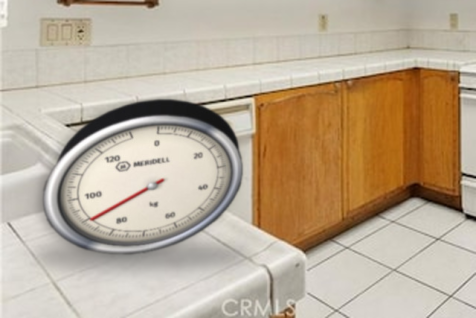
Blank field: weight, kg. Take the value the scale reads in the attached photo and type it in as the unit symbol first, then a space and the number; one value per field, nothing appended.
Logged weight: kg 90
